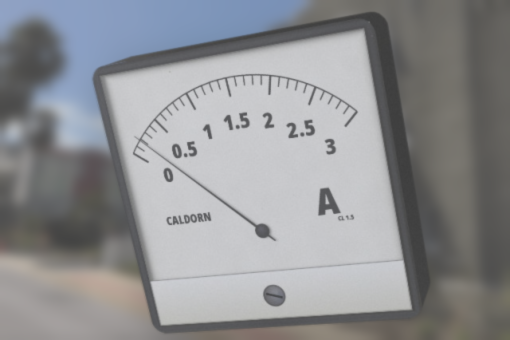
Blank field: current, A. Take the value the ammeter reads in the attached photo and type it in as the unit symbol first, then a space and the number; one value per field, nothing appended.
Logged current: A 0.2
